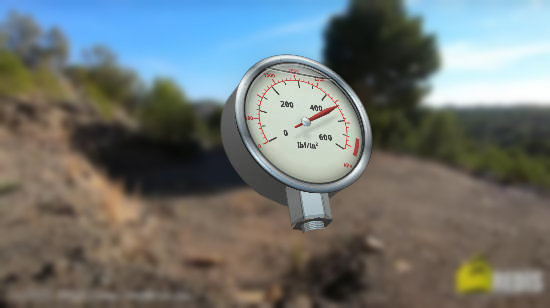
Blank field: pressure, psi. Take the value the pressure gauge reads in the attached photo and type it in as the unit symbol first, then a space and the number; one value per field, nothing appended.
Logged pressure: psi 450
